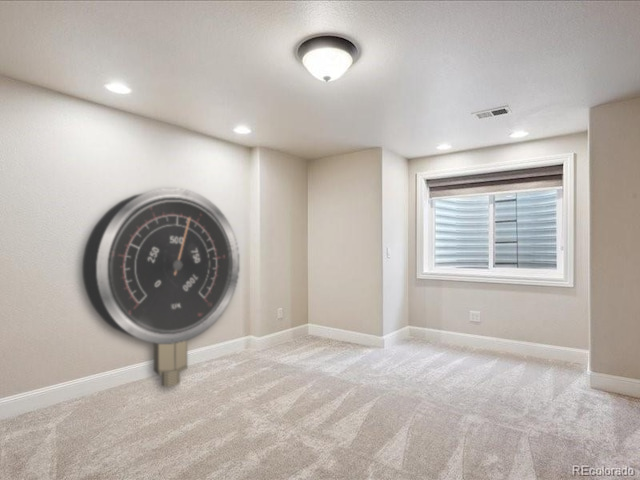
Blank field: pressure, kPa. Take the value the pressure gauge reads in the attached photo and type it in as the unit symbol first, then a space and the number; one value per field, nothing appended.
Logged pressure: kPa 550
